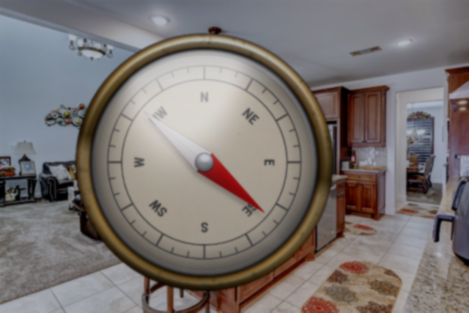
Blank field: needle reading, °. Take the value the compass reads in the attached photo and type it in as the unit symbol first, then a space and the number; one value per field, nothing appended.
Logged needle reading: ° 130
